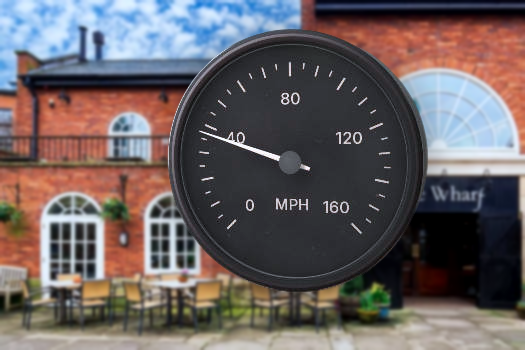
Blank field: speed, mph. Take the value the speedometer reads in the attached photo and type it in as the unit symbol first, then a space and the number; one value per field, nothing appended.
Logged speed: mph 37.5
